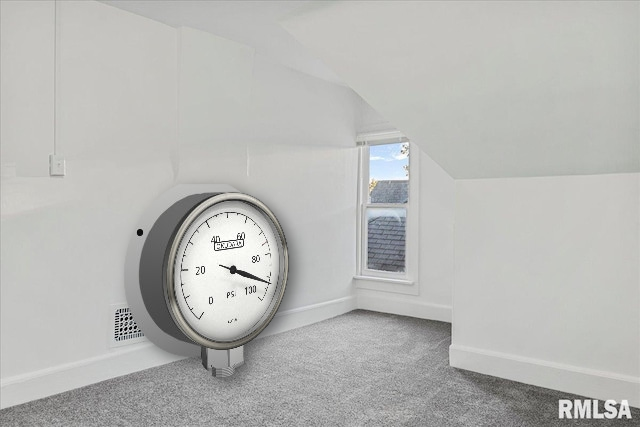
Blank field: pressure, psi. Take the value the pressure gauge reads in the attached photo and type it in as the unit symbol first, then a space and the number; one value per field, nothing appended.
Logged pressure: psi 92.5
